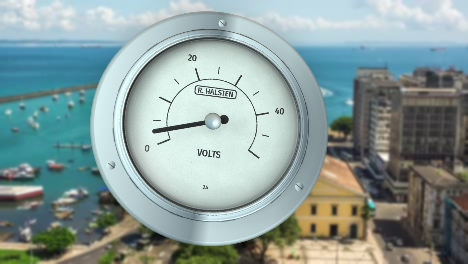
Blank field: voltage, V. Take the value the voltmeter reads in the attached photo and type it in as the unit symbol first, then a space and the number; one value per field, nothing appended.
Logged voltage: V 2.5
